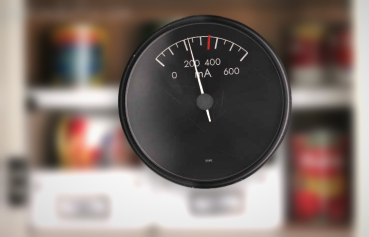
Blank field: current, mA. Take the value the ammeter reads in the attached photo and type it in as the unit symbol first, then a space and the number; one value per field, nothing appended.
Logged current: mA 225
